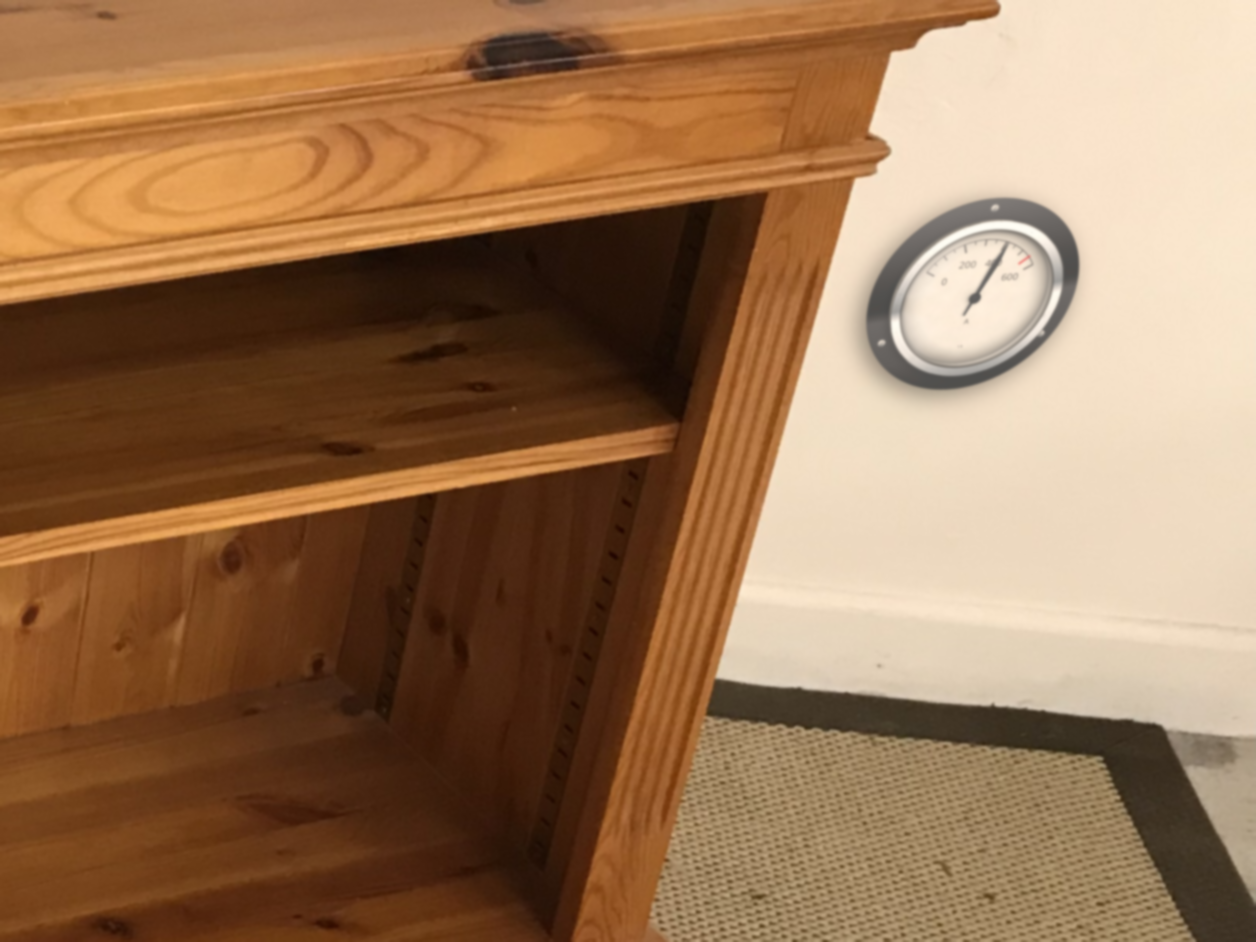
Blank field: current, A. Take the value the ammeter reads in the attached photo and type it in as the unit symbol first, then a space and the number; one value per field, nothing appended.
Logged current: A 400
